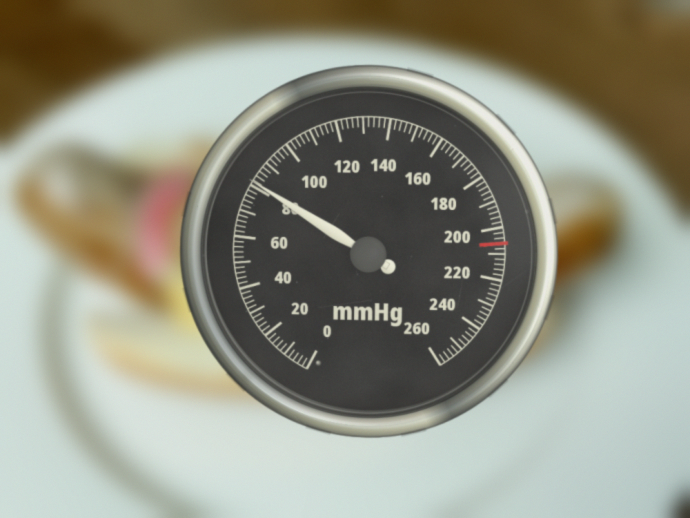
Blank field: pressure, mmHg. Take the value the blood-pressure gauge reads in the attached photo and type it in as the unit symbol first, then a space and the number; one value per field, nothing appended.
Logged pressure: mmHg 82
